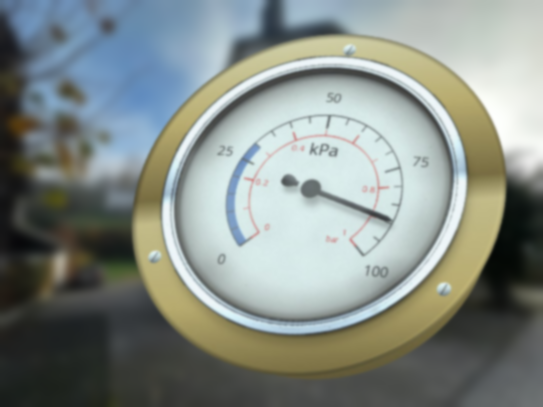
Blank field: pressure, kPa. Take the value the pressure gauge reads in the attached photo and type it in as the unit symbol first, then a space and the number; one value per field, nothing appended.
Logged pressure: kPa 90
